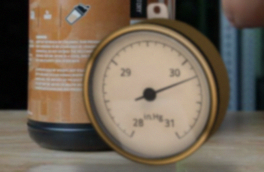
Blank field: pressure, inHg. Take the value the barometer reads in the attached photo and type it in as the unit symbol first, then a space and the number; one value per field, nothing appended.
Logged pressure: inHg 30.2
